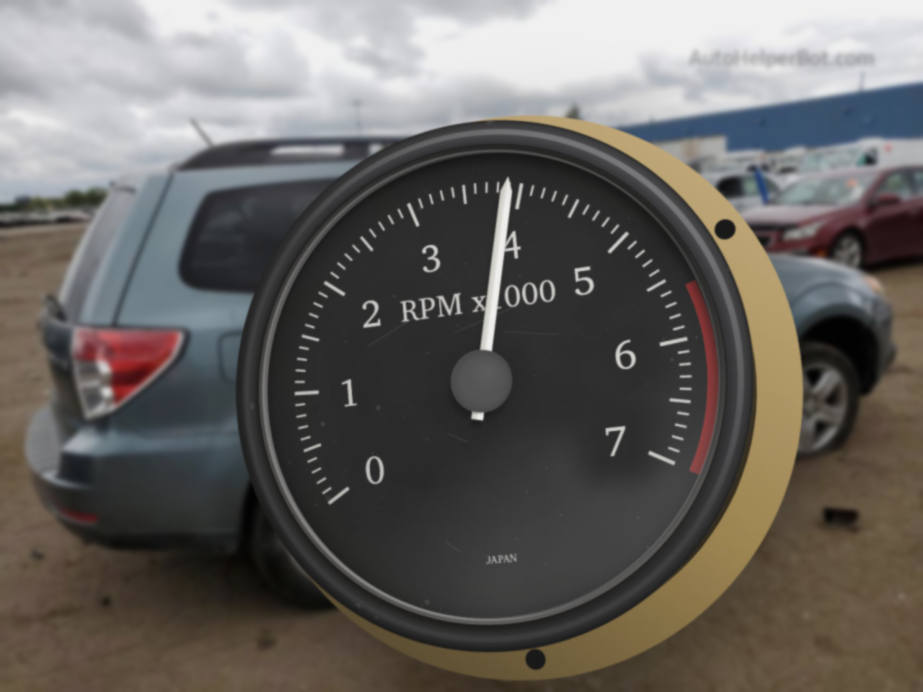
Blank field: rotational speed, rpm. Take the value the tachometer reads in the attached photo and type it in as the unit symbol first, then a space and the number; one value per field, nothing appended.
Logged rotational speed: rpm 3900
